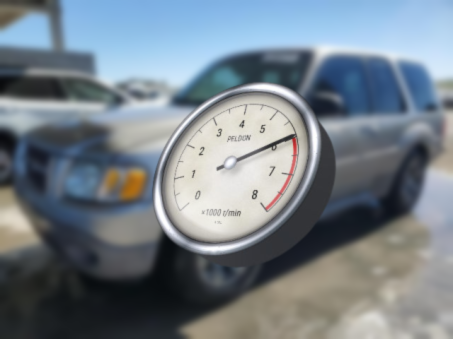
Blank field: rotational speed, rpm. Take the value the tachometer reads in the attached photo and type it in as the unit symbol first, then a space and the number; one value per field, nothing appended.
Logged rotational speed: rpm 6000
